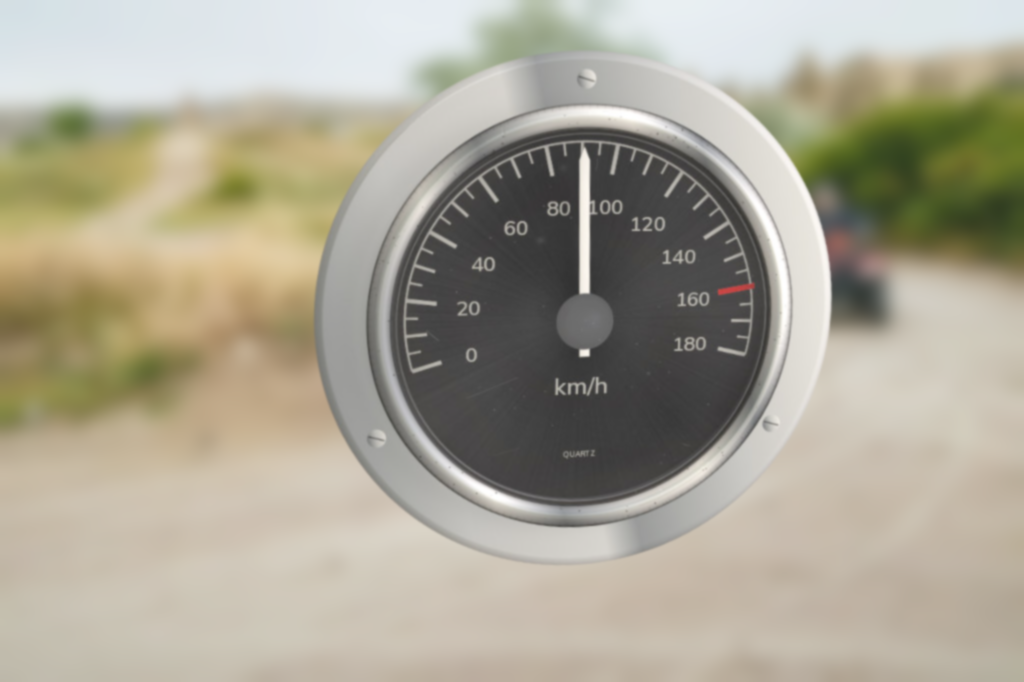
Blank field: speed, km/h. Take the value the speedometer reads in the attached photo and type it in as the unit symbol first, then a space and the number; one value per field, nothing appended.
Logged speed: km/h 90
